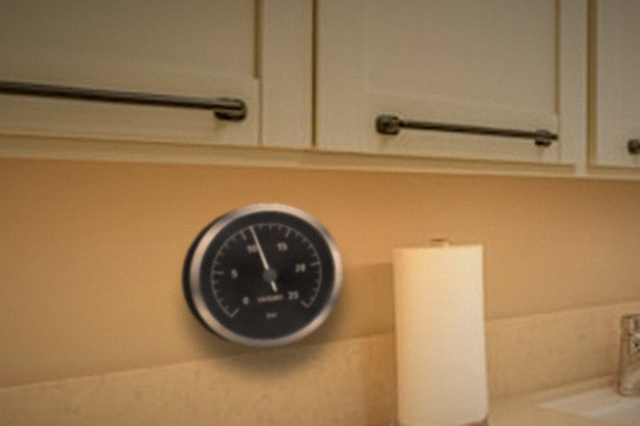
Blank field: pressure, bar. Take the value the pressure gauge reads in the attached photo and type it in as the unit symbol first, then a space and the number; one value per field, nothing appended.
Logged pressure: bar 11
